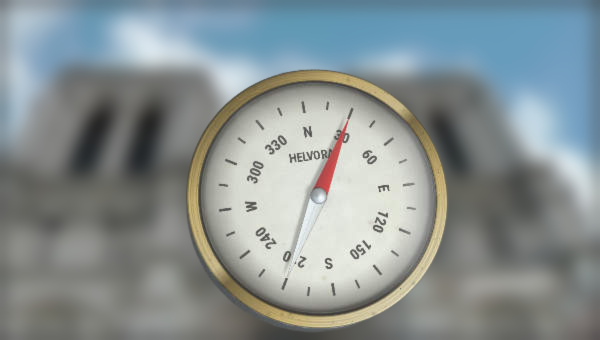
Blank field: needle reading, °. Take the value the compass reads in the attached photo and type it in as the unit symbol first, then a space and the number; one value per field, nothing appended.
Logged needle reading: ° 30
